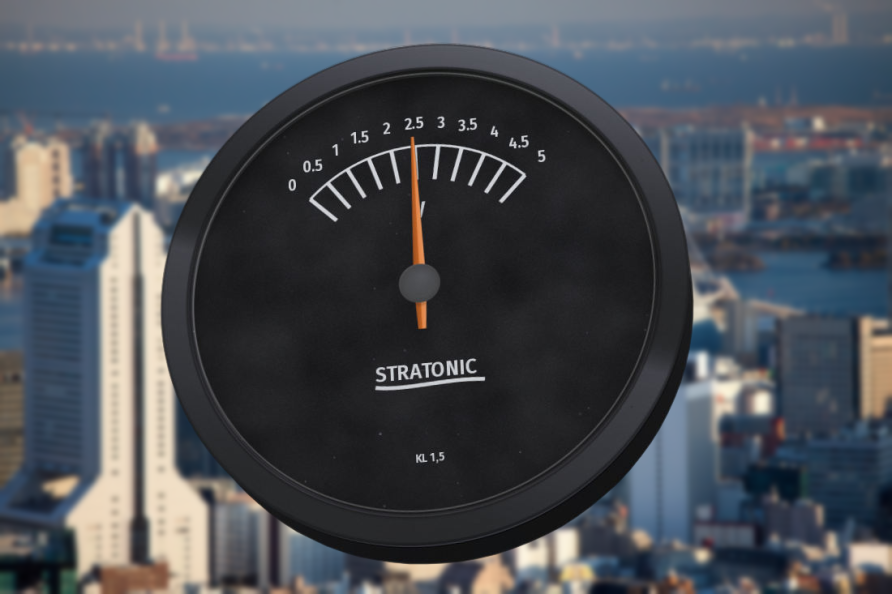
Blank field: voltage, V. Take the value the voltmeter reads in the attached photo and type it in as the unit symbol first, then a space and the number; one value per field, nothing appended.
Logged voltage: V 2.5
